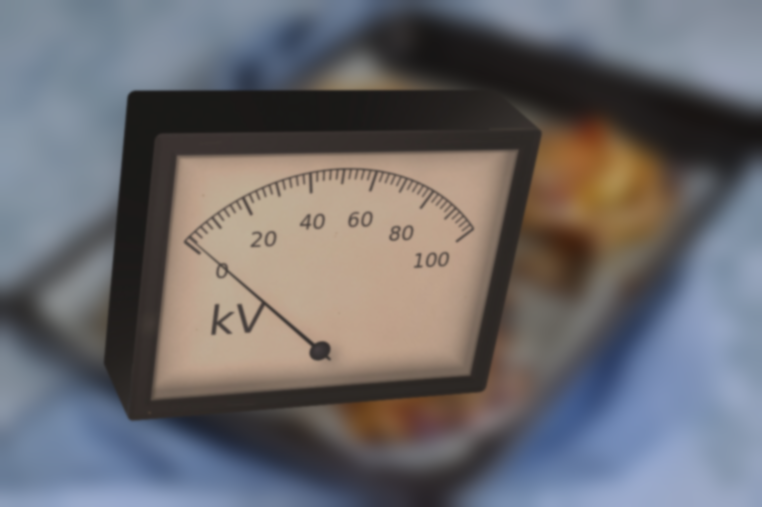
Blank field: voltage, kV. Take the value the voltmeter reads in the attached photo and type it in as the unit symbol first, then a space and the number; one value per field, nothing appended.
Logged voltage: kV 2
